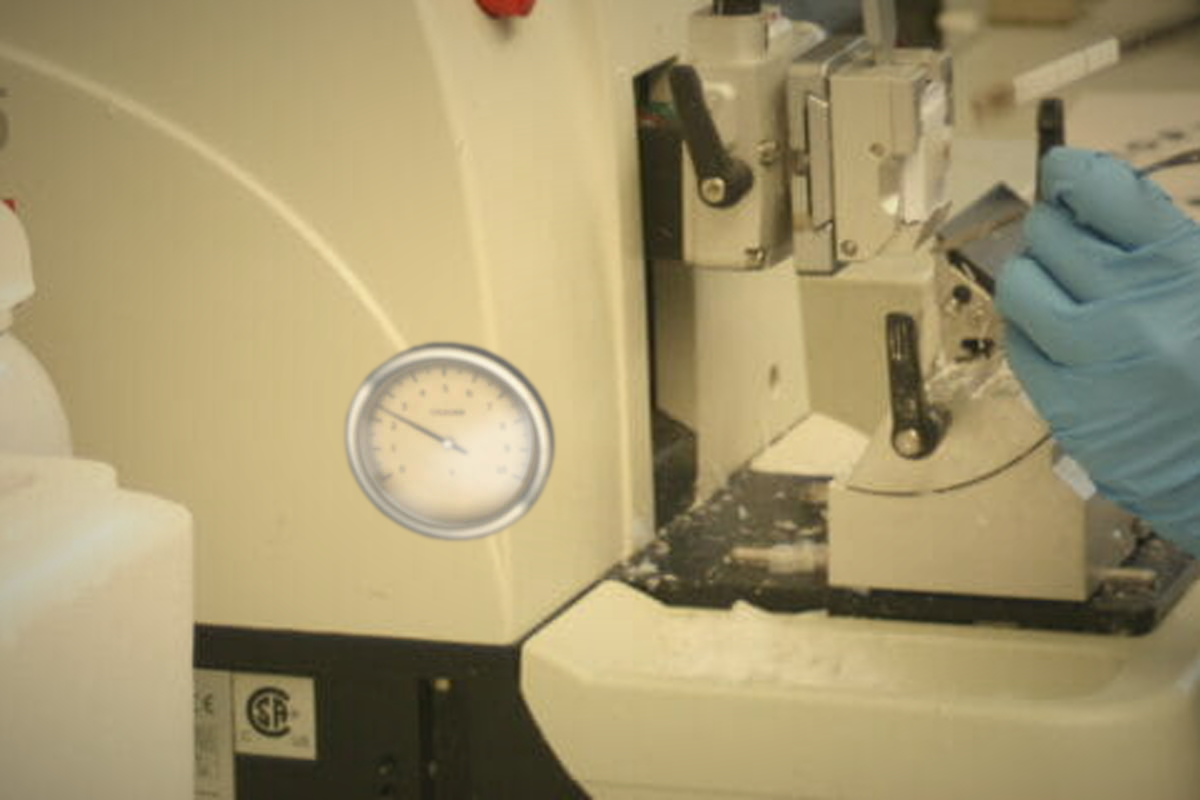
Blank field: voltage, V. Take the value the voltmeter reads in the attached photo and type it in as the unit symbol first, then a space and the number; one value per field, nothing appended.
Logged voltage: V 2.5
